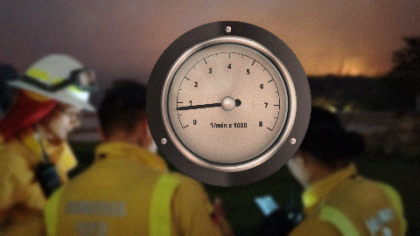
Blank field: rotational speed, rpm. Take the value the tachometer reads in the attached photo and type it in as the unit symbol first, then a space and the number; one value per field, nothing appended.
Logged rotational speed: rpm 750
